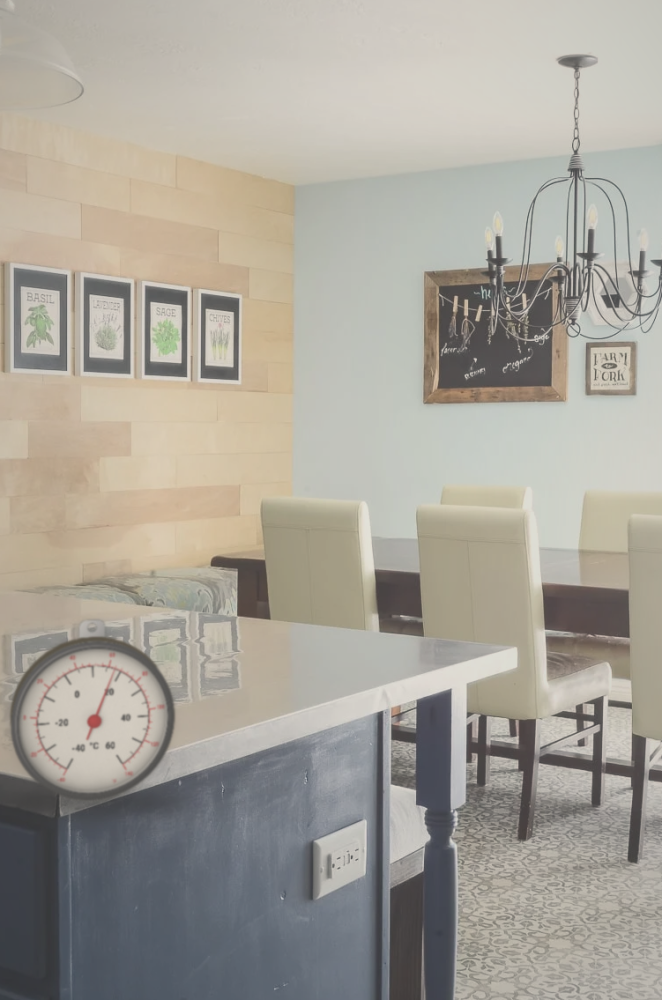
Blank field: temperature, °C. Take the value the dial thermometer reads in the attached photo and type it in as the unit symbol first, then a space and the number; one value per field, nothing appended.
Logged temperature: °C 17.5
